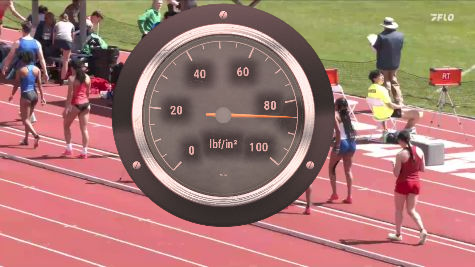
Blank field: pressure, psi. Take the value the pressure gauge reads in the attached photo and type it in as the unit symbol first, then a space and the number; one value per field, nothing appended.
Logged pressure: psi 85
